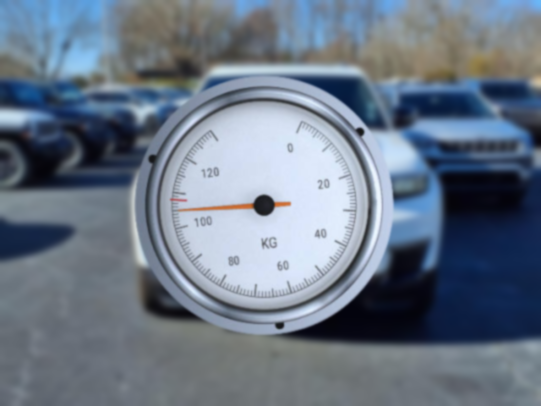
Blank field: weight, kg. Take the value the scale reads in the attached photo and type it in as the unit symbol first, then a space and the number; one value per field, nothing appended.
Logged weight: kg 105
